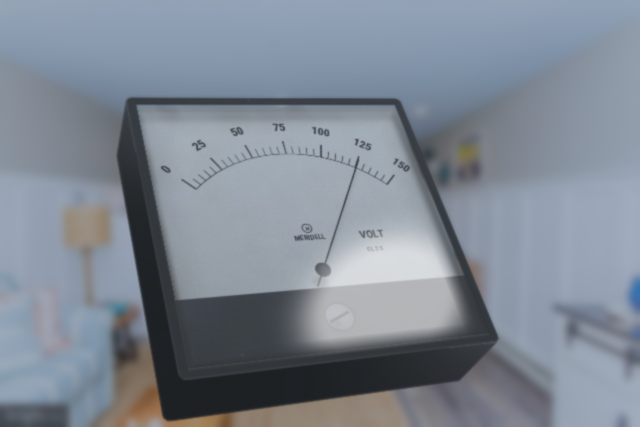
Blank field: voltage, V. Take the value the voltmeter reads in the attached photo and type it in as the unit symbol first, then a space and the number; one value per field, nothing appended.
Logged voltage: V 125
